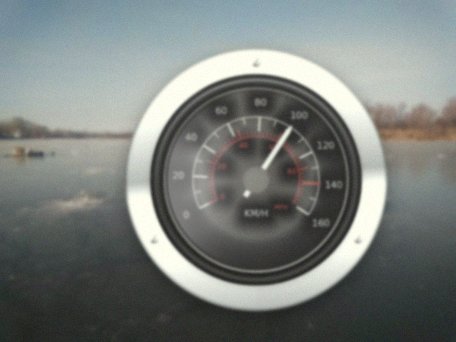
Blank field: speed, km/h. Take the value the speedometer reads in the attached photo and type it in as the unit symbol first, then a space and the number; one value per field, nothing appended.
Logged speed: km/h 100
